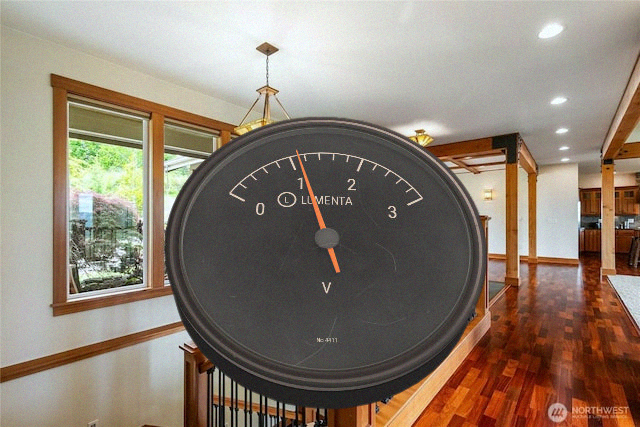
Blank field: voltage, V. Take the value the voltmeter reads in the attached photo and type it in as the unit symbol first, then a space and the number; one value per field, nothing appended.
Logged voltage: V 1.1
